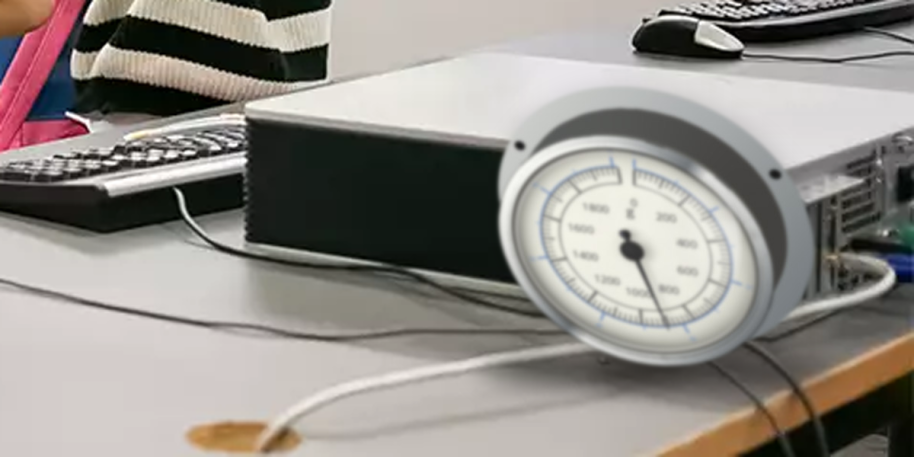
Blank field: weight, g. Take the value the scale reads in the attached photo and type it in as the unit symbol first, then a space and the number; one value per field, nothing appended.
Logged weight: g 900
